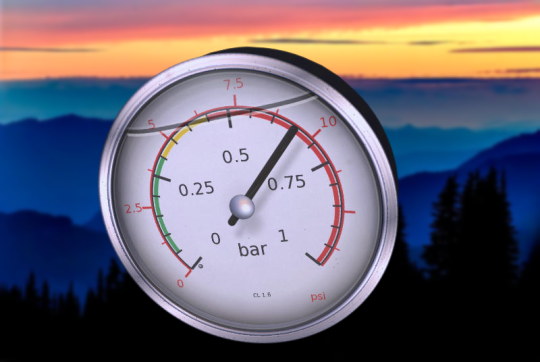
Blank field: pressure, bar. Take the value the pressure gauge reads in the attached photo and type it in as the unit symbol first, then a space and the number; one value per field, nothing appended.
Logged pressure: bar 0.65
